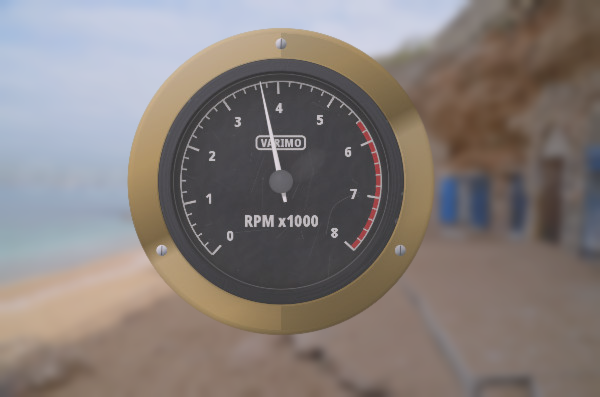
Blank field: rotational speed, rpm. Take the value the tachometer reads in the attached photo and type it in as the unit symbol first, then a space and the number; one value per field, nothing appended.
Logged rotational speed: rpm 3700
